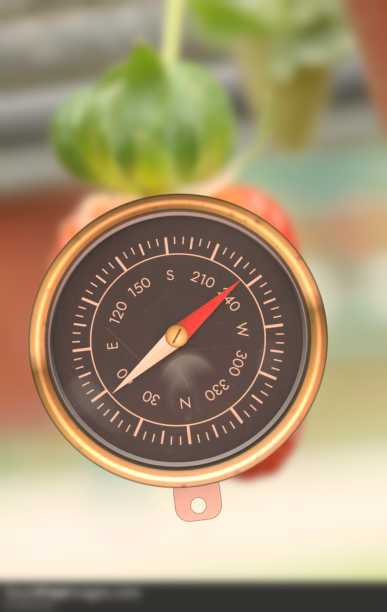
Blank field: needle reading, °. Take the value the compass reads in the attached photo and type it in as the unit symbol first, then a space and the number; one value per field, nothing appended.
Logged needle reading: ° 235
